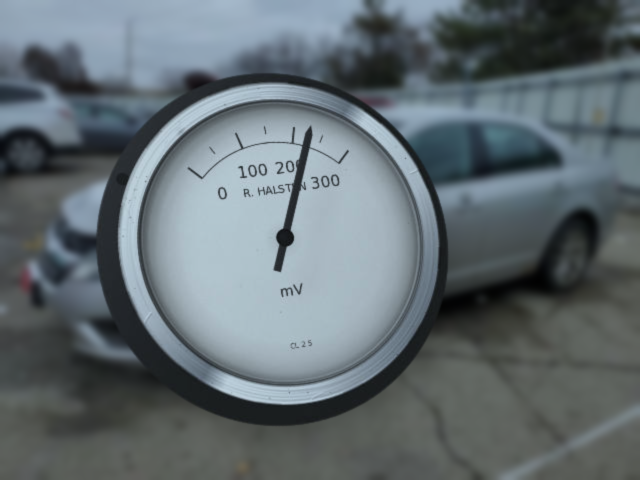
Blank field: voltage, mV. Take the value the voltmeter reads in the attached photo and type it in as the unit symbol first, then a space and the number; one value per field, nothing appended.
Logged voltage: mV 225
